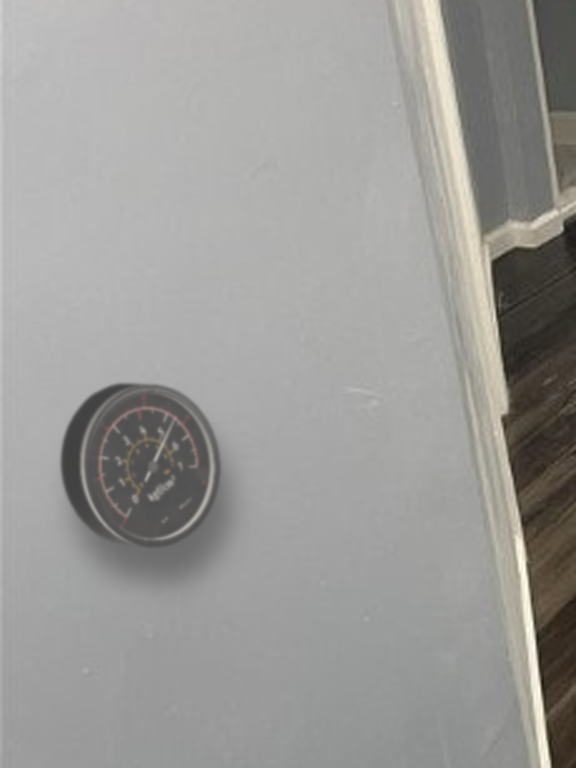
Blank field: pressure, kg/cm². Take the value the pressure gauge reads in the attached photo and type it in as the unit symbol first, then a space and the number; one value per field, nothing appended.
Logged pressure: kg/cm² 5.25
